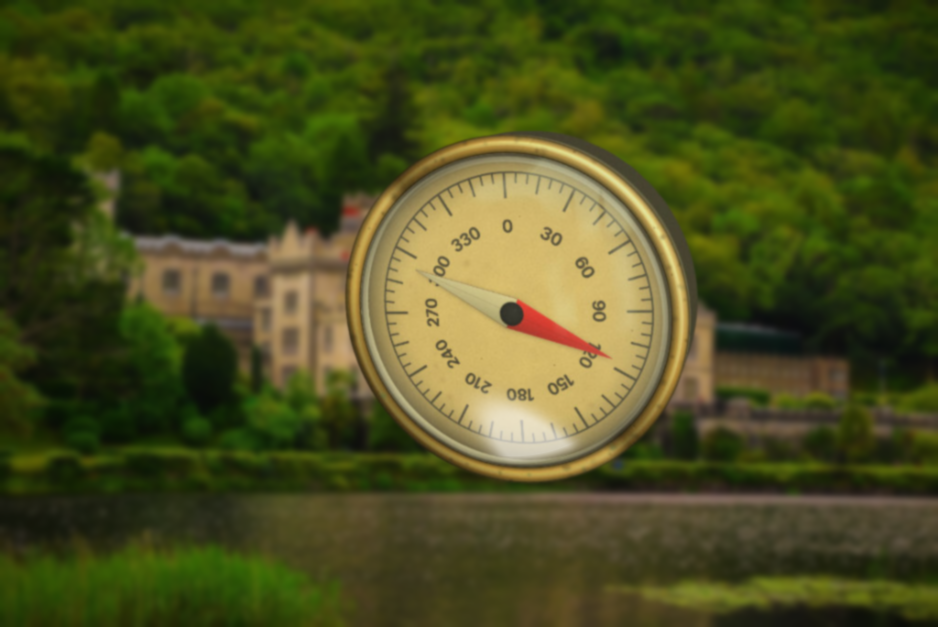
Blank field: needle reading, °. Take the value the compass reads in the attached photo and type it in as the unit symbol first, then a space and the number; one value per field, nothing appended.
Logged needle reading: ° 115
